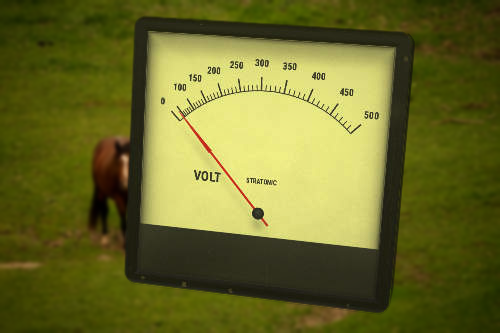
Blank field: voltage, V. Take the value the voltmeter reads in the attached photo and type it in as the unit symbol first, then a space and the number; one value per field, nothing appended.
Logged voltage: V 50
